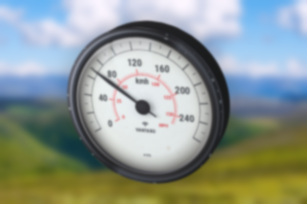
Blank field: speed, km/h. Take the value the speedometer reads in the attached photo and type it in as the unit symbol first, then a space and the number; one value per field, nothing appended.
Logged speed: km/h 70
